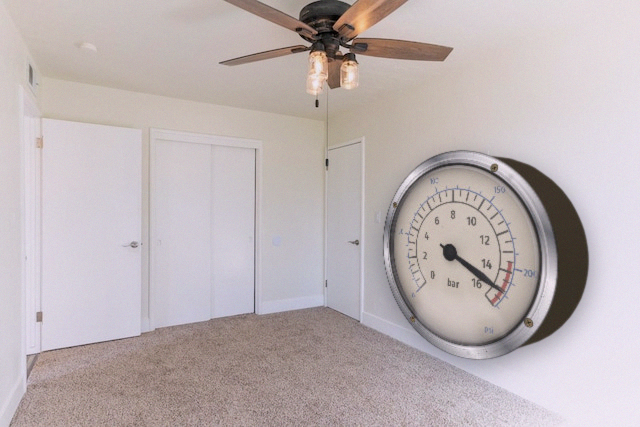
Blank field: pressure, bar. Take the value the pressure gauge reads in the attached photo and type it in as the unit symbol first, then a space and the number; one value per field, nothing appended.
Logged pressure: bar 15
